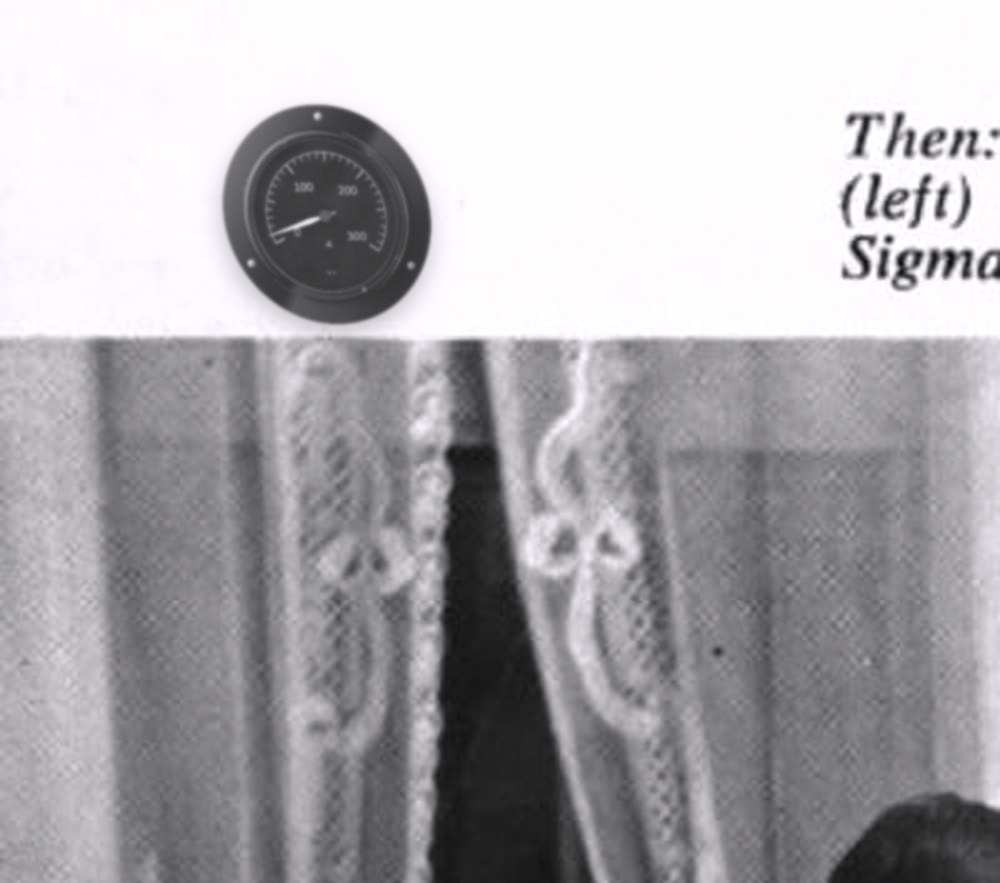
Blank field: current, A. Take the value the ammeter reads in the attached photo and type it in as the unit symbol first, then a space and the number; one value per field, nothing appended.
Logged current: A 10
